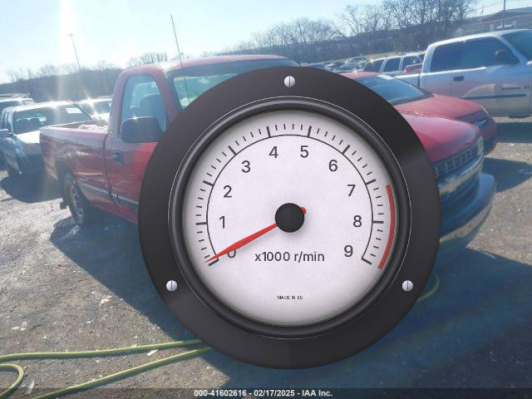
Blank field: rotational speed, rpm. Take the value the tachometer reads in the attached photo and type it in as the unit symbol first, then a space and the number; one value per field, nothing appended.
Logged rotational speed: rpm 100
